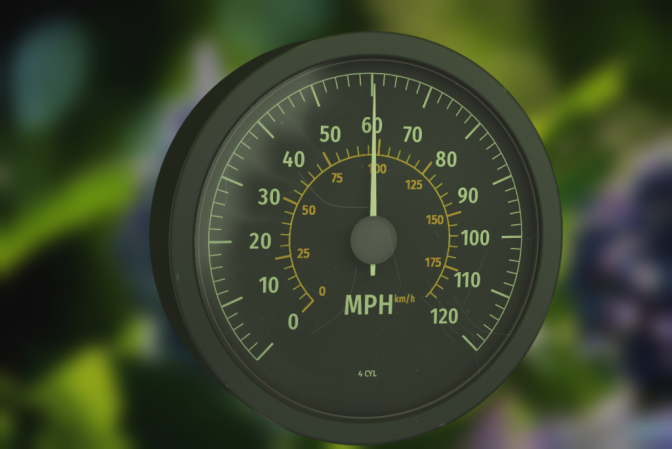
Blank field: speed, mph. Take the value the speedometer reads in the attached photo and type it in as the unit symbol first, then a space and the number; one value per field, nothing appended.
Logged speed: mph 60
